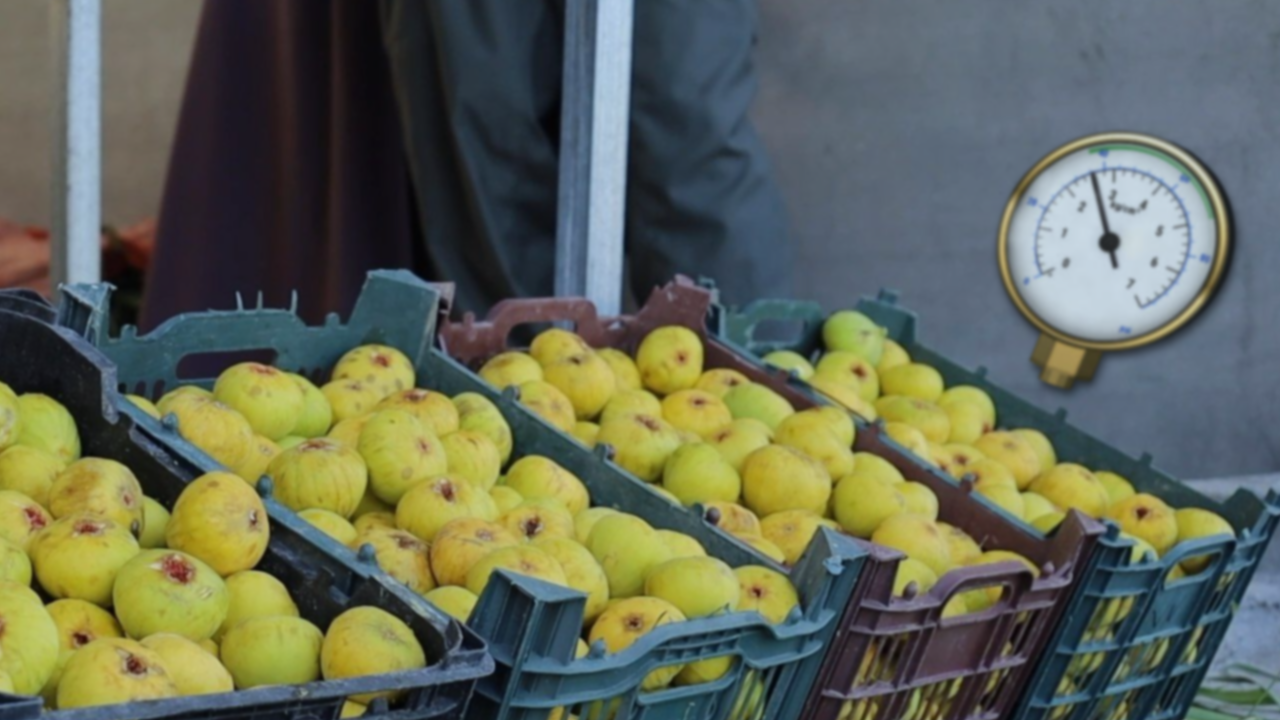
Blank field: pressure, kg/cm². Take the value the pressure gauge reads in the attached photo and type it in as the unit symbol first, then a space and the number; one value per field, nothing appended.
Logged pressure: kg/cm² 2.6
